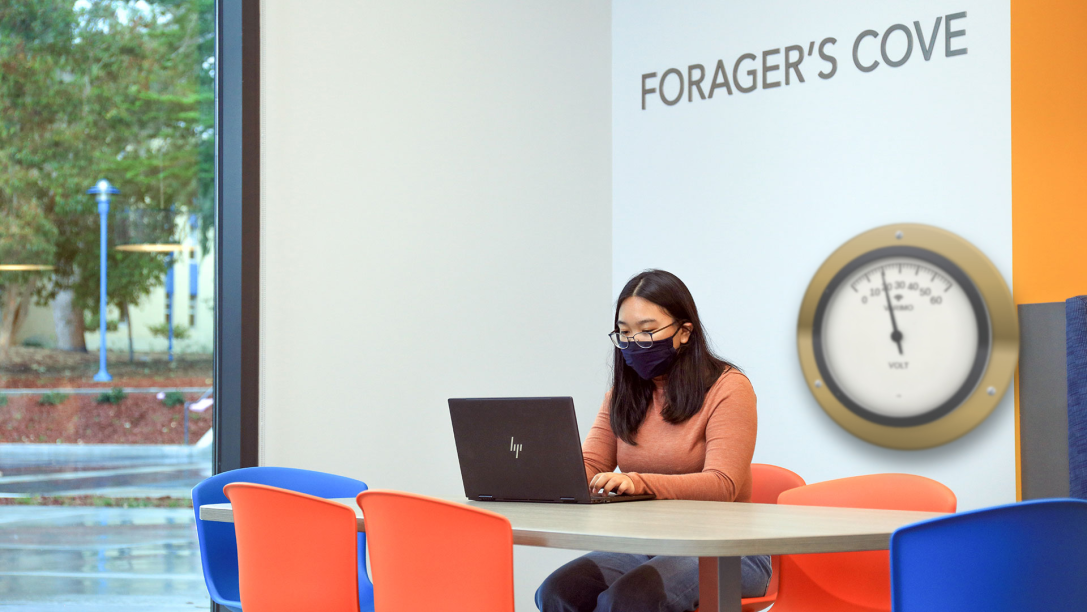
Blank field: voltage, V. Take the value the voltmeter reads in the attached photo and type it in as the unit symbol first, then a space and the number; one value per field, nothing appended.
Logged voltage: V 20
